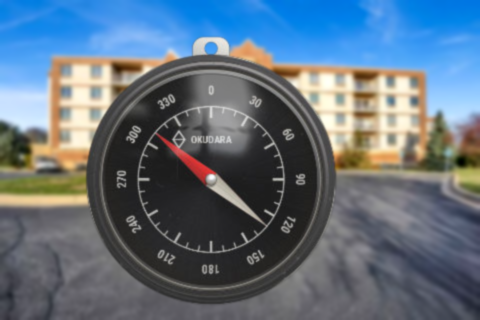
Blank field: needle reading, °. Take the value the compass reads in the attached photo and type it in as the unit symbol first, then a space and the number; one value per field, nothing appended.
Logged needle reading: ° 310
